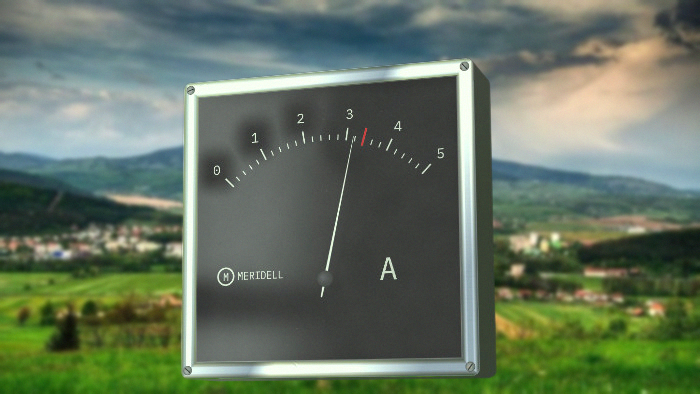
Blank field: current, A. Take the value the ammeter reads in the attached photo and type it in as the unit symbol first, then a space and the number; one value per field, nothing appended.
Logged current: A 3.2
